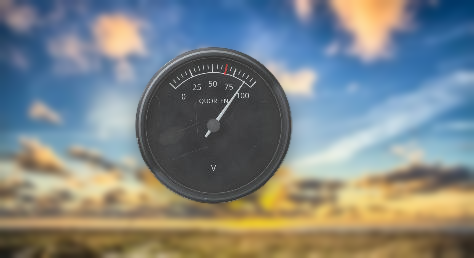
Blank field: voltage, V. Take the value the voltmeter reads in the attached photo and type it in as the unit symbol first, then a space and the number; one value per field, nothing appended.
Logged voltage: V 90
